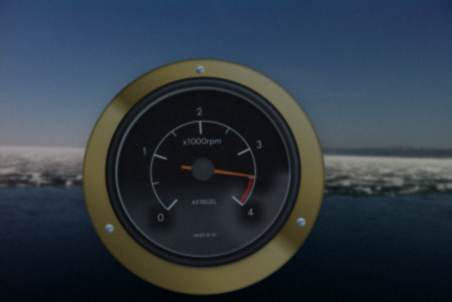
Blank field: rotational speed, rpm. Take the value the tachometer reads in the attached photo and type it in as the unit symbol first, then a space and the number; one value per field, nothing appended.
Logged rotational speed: rpm 3500
